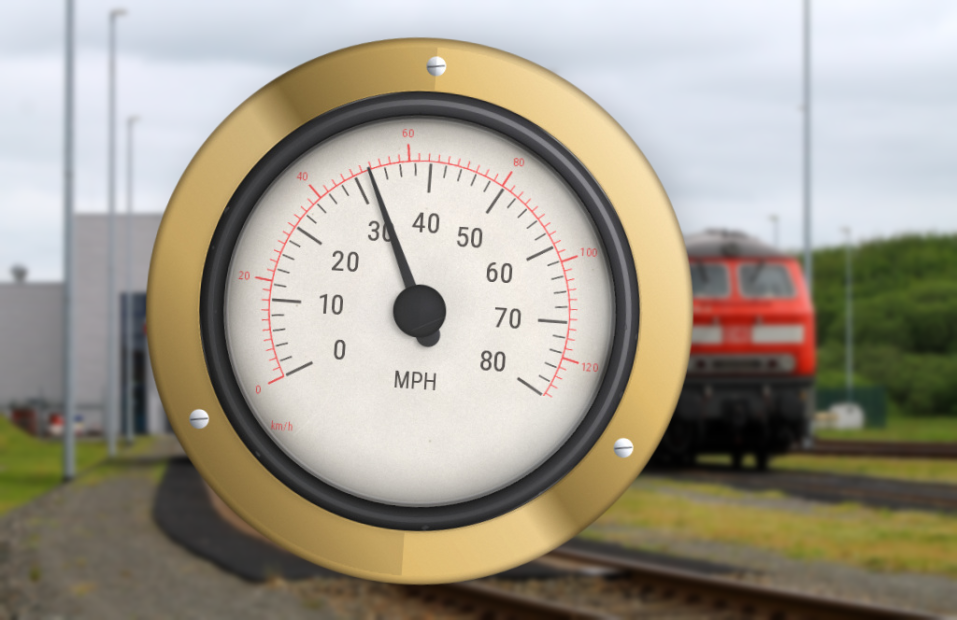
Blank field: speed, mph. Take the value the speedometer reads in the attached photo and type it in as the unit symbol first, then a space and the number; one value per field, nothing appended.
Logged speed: mph 32
